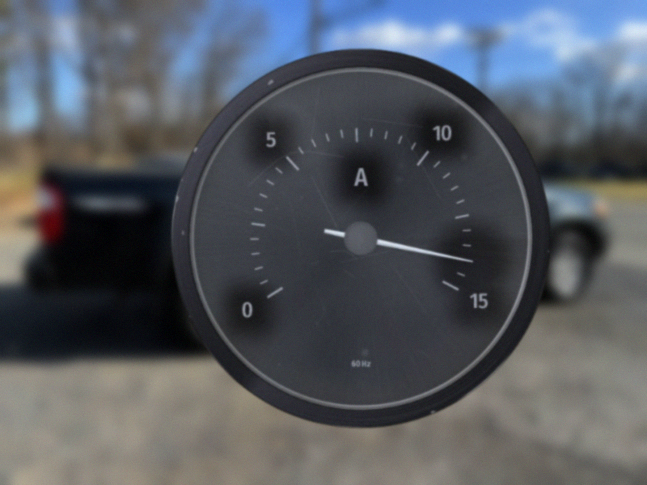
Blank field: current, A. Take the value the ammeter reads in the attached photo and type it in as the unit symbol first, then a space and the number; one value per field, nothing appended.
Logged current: A 14
